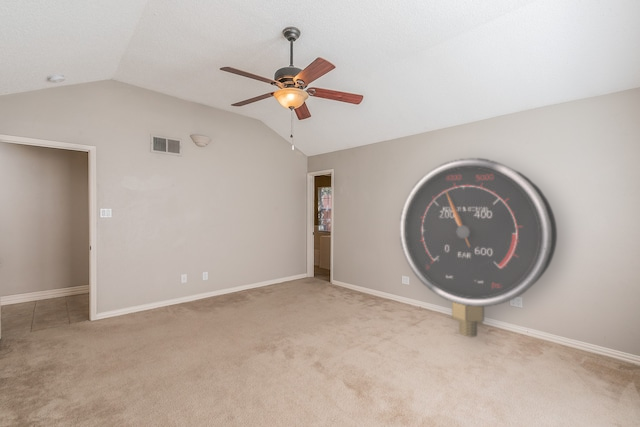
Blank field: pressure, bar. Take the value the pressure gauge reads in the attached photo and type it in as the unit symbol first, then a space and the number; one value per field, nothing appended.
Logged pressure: bar 250
